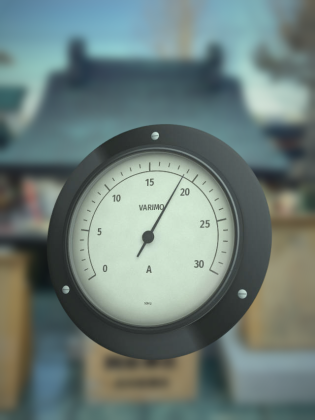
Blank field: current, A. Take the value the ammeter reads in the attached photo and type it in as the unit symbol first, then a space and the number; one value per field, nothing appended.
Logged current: A 19
